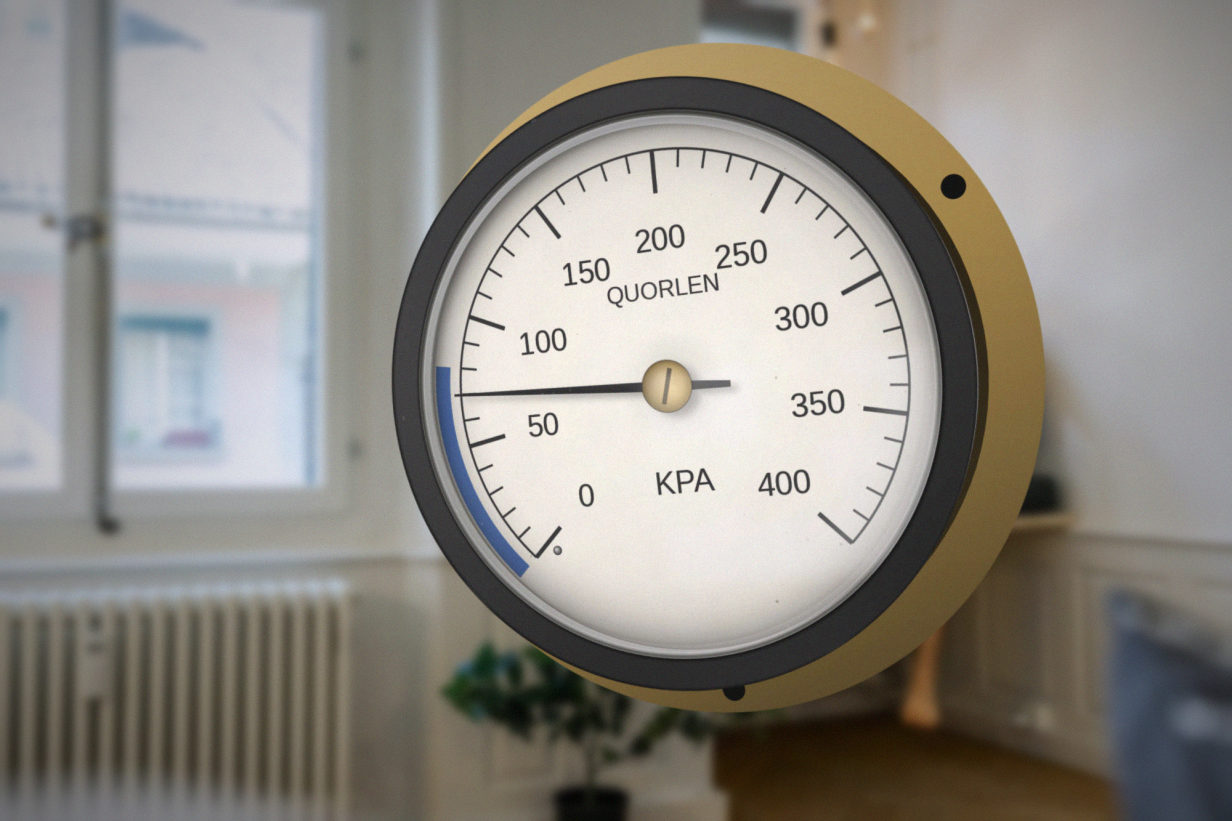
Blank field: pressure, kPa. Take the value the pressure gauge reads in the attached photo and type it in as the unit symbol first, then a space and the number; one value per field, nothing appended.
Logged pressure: kPa 70
